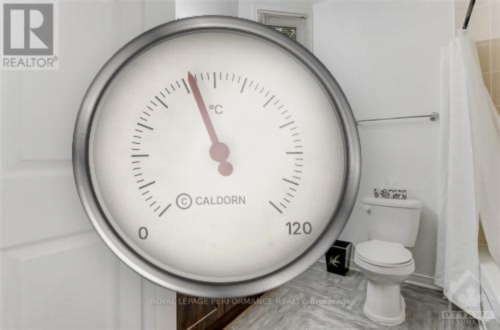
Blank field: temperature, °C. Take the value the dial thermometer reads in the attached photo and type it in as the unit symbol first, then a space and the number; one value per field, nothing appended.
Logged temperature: °C 52
